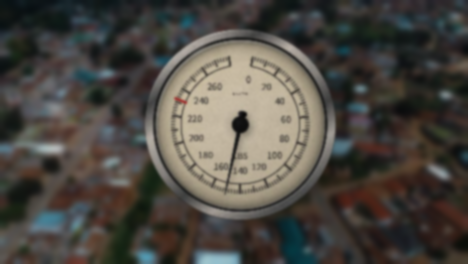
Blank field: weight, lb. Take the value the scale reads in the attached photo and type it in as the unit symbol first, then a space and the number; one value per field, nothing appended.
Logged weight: lb 150
